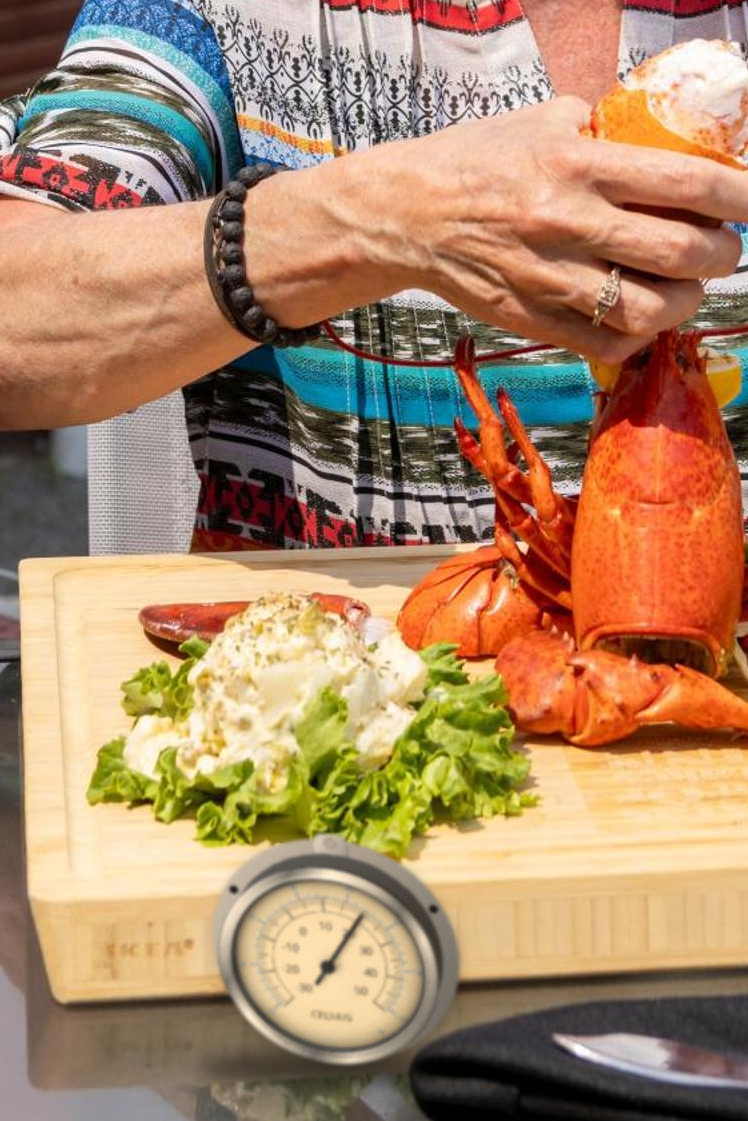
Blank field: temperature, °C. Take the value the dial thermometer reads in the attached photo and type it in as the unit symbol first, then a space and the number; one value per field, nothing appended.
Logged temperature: °C 20
